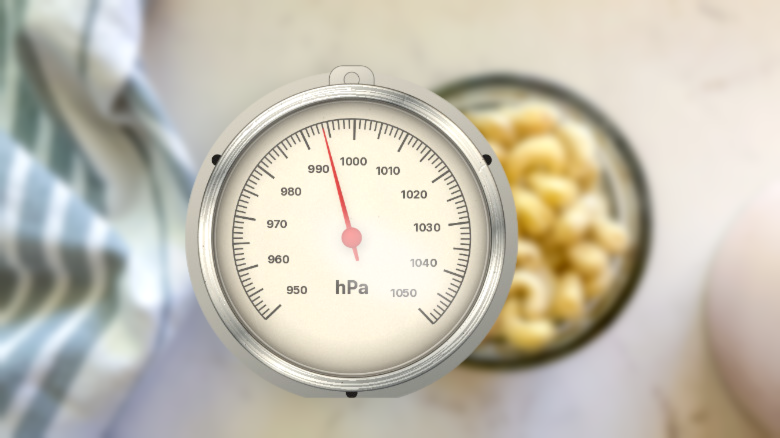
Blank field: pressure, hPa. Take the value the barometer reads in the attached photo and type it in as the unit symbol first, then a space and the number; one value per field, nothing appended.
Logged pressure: hPa 994
